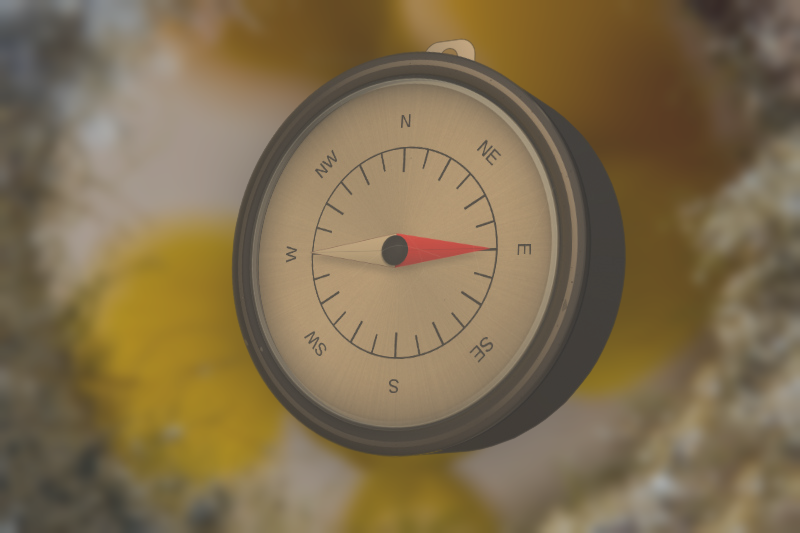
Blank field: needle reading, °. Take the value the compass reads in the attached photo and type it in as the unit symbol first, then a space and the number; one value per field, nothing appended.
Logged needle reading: ° 90
